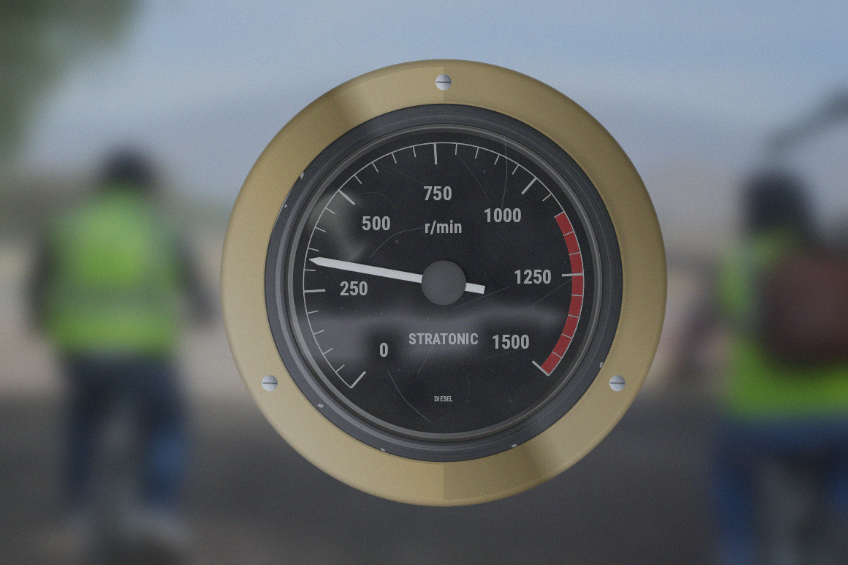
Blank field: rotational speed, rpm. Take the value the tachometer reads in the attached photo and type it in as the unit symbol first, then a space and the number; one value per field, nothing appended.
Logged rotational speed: rpm 325
